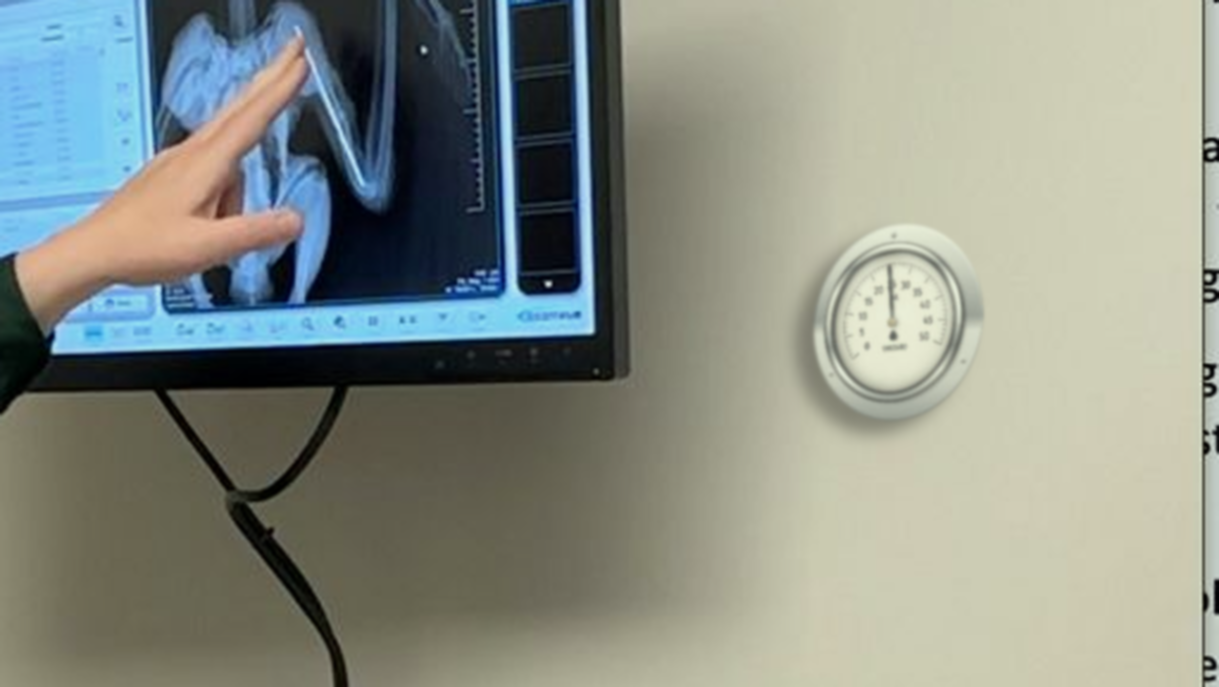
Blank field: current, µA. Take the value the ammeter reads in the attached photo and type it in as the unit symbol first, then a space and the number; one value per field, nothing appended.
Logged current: µA 25
